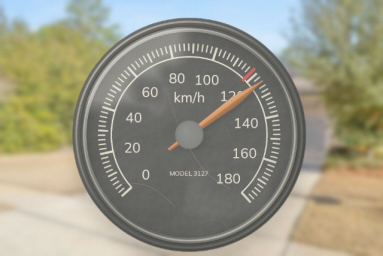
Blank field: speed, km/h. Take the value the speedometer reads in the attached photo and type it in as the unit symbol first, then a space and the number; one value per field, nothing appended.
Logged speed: km/h 124
